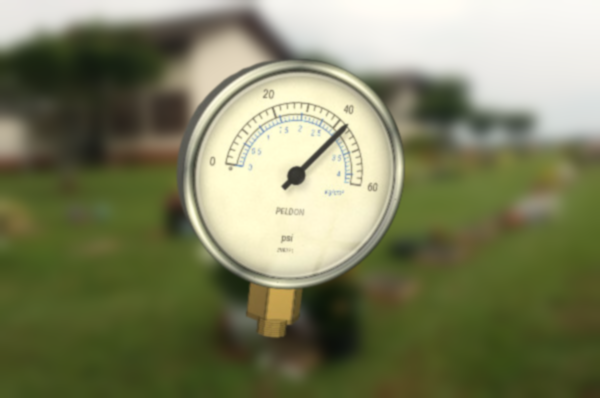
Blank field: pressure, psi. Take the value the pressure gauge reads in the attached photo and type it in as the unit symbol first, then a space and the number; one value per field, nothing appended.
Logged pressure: psi 42
